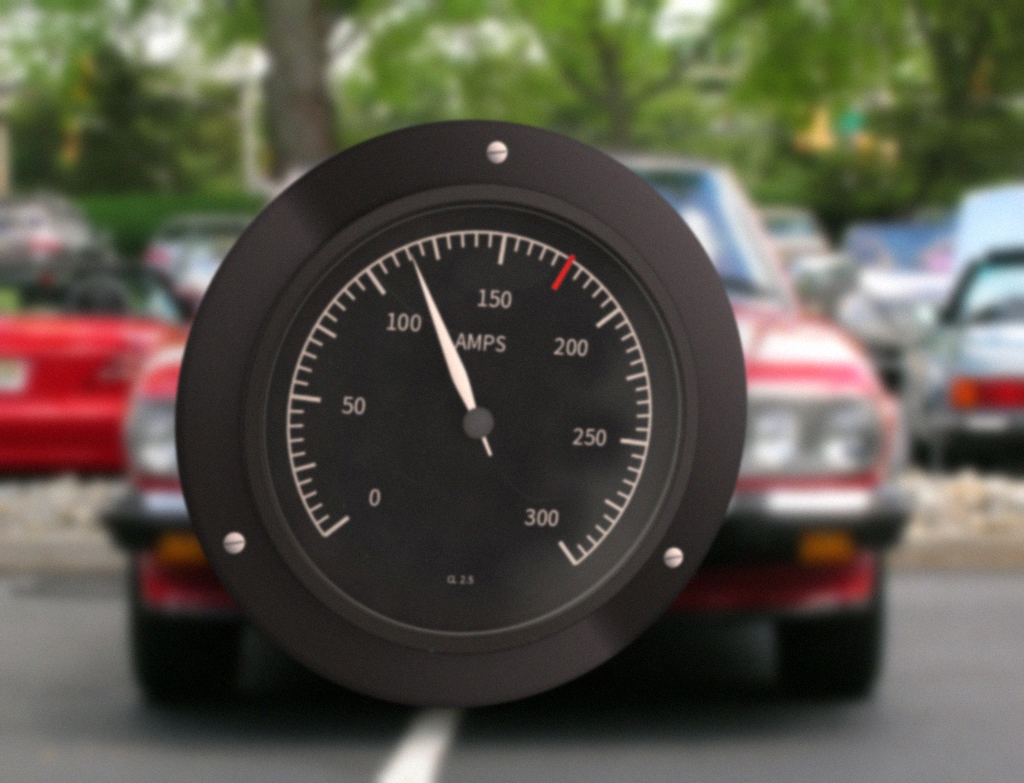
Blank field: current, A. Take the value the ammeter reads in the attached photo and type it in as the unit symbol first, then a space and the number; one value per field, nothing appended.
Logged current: A 115
